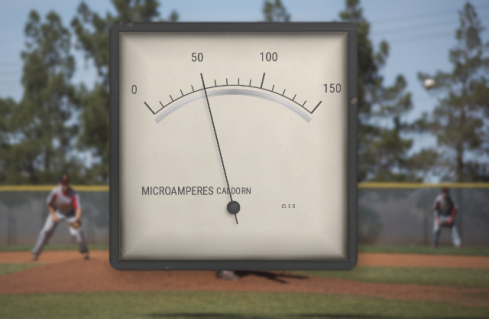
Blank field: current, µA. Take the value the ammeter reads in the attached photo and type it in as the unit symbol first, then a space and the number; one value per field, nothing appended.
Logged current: µA 50
